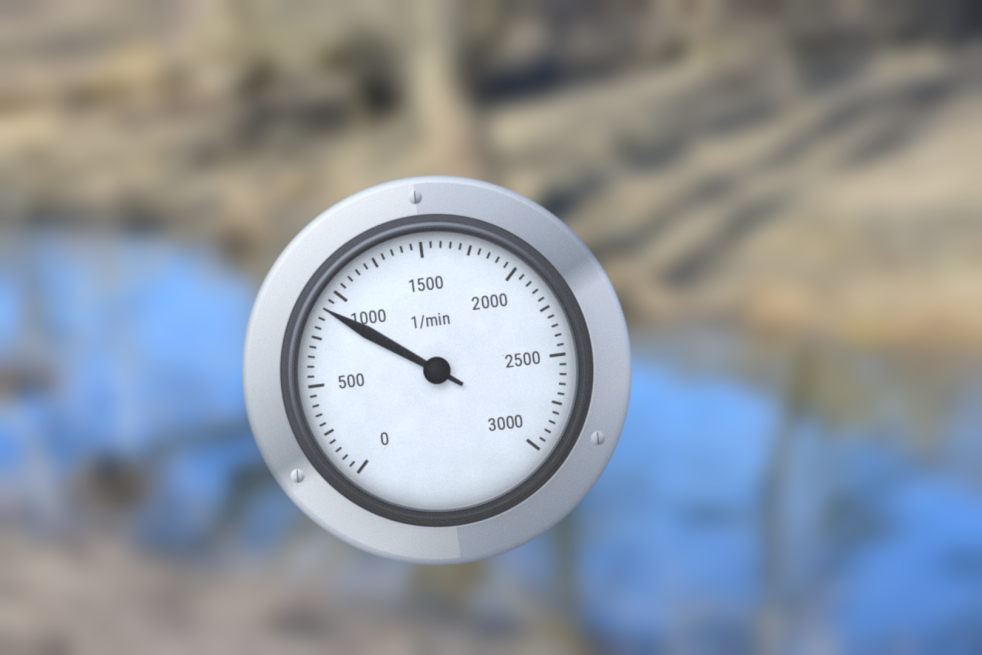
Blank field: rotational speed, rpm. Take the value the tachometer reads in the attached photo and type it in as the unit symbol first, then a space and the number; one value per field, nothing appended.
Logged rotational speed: rpm 900
